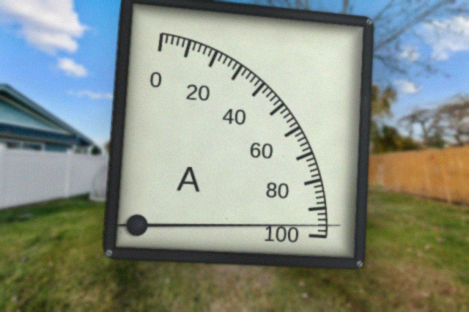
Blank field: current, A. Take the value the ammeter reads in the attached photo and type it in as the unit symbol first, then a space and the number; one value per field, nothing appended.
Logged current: A 96
